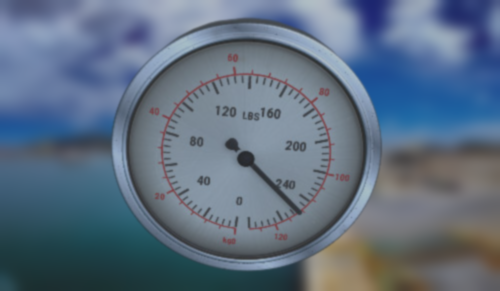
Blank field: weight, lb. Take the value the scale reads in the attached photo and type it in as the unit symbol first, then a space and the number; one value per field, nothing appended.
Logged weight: lb 248
